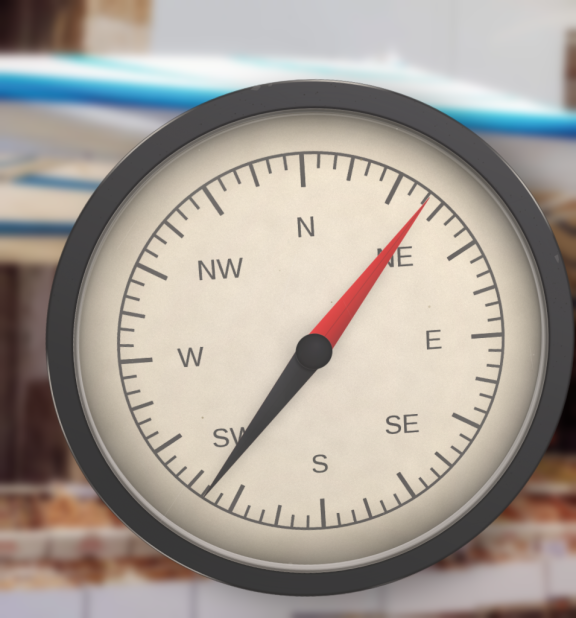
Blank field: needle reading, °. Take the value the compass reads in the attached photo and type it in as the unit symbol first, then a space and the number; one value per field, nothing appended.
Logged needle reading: ° 40
